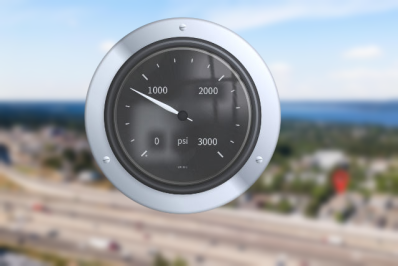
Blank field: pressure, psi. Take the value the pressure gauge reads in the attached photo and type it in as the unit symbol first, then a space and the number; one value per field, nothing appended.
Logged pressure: psi 800
